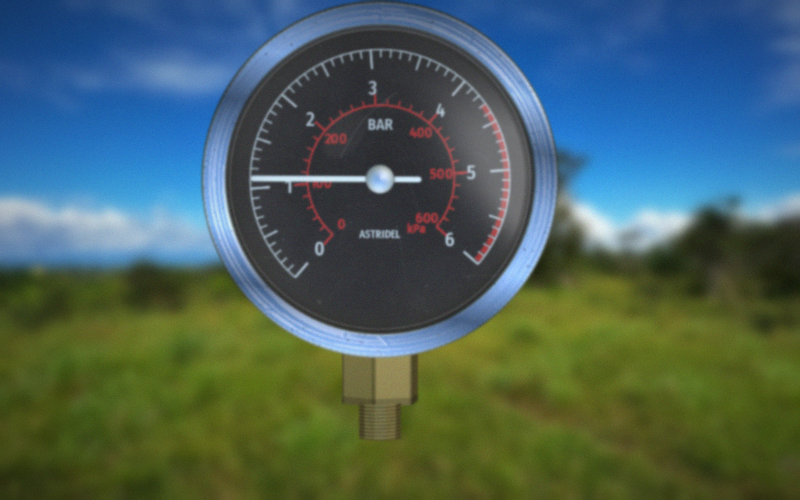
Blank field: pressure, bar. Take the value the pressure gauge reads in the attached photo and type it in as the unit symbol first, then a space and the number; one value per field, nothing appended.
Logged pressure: bar 1.1
